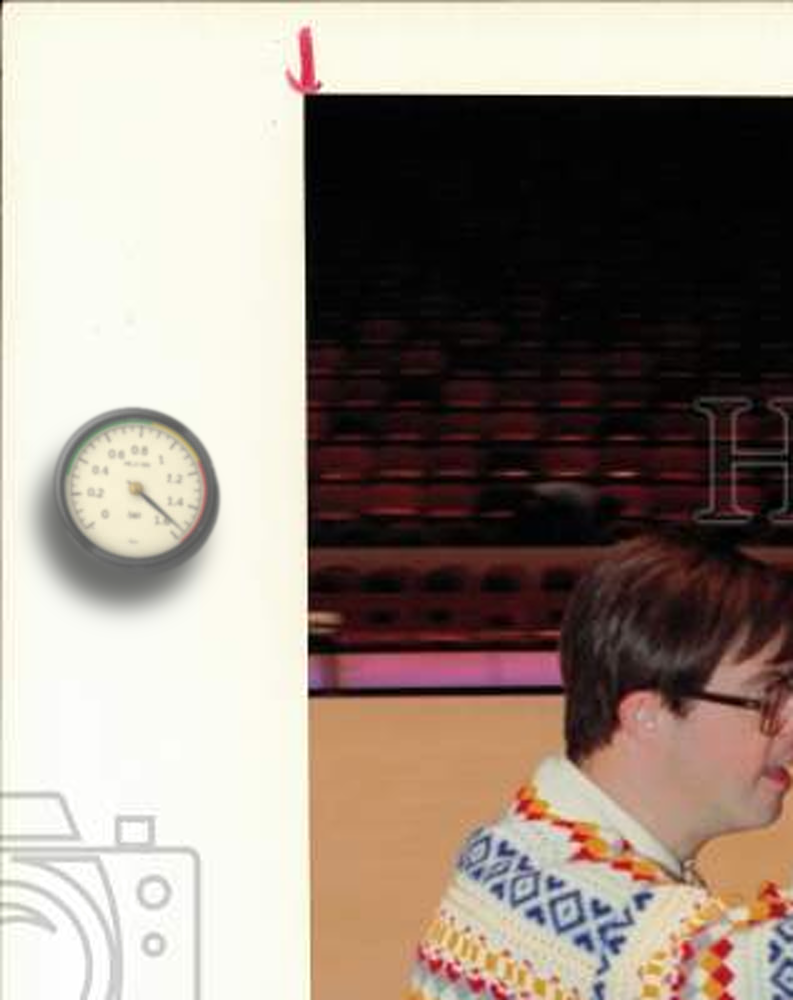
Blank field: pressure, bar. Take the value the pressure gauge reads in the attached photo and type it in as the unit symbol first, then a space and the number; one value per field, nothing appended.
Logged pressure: bar 1.55
